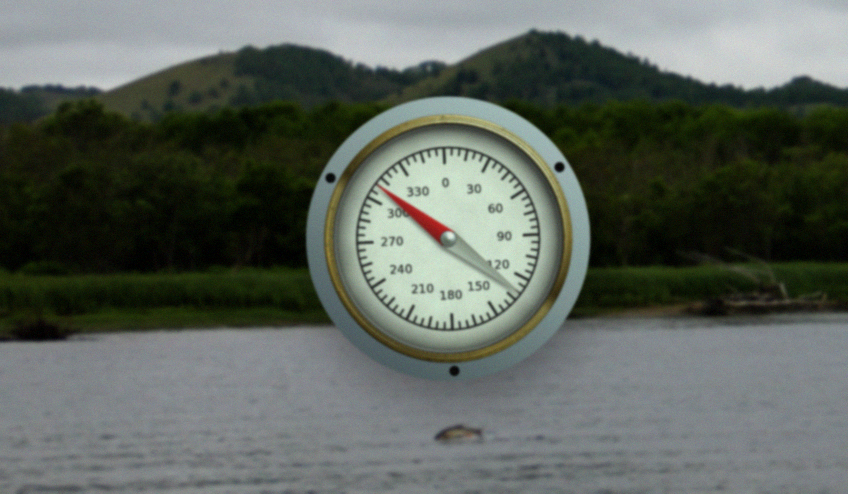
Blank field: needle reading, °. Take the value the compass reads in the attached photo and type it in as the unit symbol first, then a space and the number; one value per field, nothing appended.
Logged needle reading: ° 310
